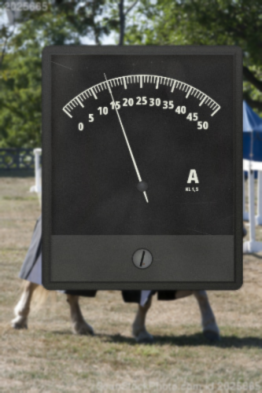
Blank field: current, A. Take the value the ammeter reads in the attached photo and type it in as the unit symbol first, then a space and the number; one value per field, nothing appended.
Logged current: A 15
